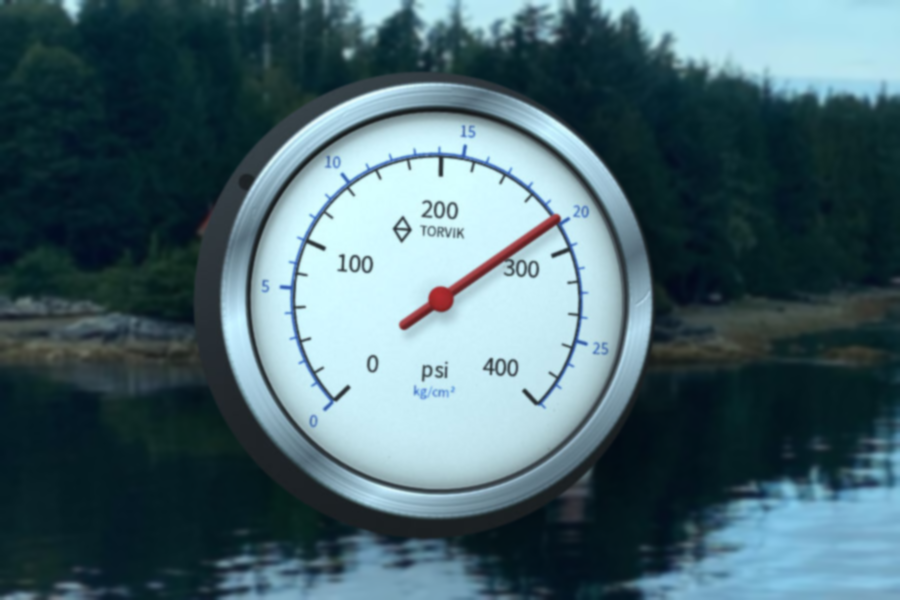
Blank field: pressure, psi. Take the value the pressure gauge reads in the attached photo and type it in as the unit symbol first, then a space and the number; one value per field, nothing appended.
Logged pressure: psi 280
